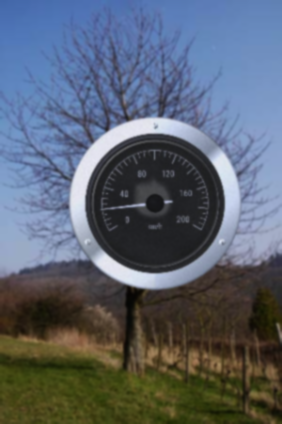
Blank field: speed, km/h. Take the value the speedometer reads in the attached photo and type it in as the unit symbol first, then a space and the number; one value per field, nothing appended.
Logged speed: km/h 20
